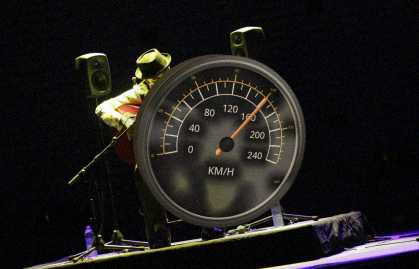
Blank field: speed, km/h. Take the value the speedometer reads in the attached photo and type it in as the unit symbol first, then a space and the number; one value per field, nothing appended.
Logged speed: km/h 160
